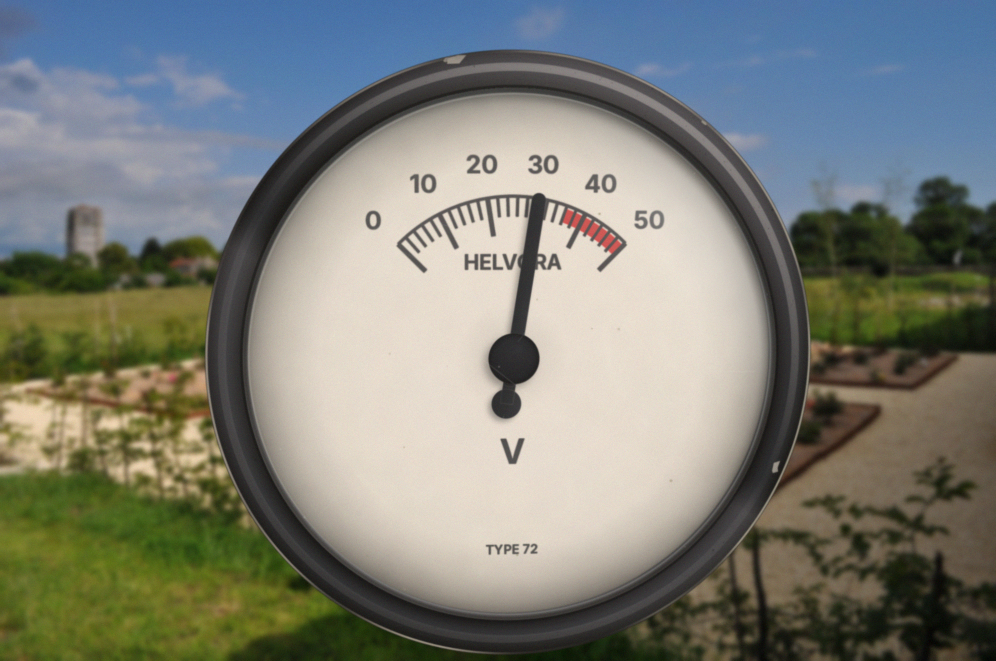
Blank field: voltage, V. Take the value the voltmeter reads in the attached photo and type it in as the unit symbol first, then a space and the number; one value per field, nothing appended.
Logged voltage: V 30
